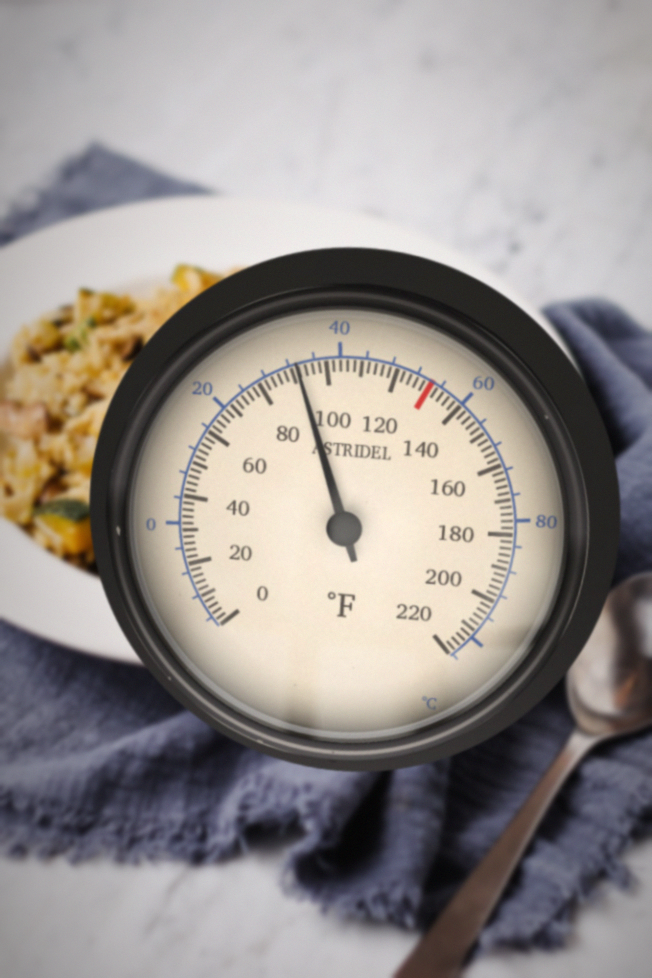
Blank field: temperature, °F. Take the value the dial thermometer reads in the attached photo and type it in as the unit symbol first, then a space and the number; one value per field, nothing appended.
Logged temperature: °F 92
